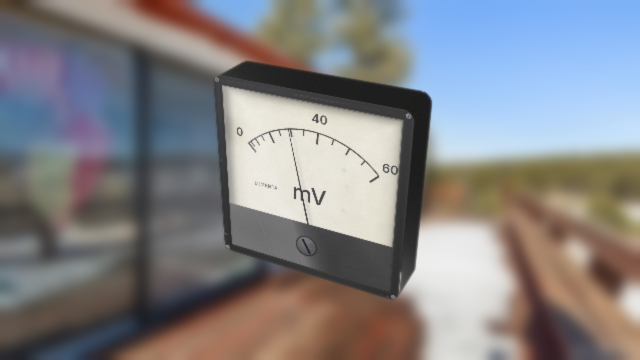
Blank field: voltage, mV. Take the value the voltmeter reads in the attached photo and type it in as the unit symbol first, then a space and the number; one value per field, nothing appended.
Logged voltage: mV 30
